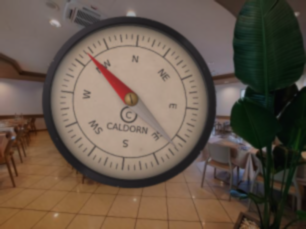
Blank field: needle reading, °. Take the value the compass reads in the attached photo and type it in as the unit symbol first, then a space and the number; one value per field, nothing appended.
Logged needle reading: ° 310
